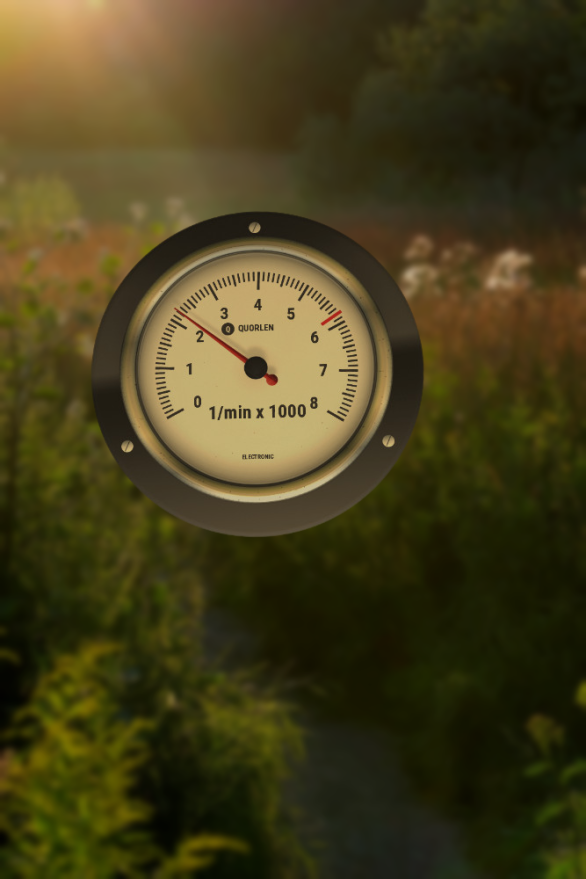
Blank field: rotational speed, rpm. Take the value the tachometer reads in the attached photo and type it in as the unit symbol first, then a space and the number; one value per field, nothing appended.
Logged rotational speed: rpm 2200
